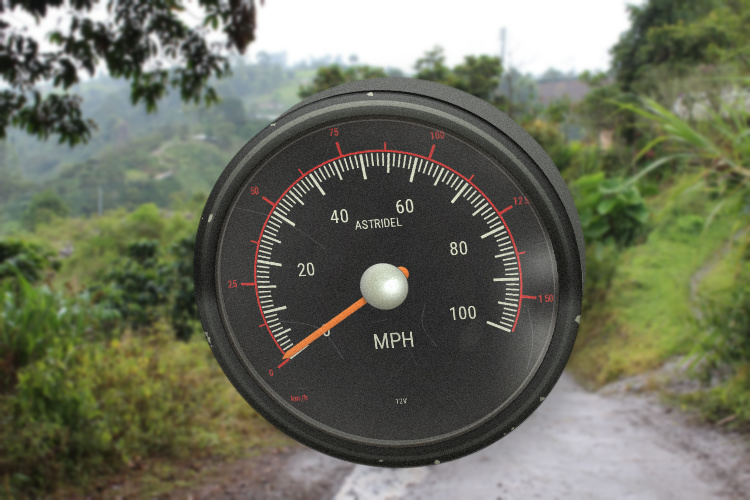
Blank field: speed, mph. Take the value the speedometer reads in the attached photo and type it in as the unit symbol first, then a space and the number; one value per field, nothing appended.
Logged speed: mph 1
